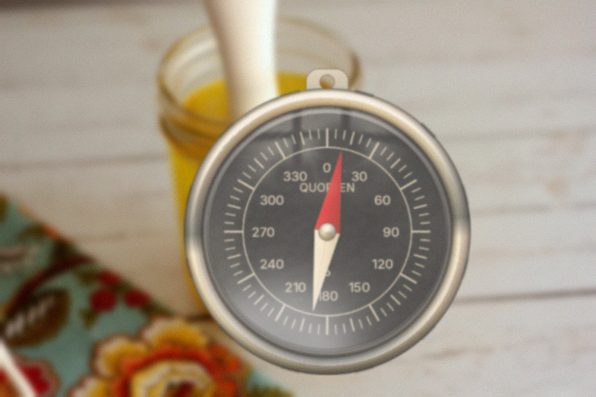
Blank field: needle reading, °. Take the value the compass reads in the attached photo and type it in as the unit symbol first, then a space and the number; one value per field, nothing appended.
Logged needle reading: ° 10
